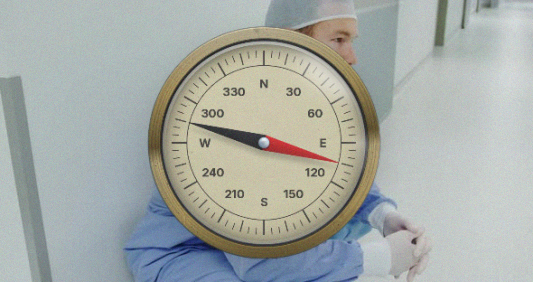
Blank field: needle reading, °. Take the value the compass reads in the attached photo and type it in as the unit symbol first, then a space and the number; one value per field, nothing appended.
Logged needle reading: ° 105
